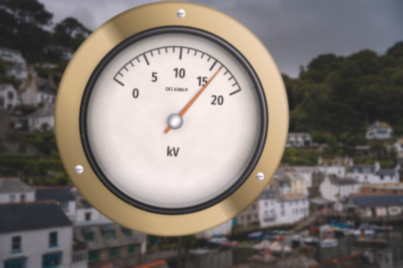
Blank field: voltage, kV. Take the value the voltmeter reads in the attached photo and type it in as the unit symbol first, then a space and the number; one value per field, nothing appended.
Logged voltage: kV 16
